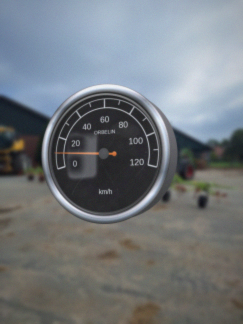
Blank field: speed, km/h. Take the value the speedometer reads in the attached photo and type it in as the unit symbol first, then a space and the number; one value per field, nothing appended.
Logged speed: km/h 10
